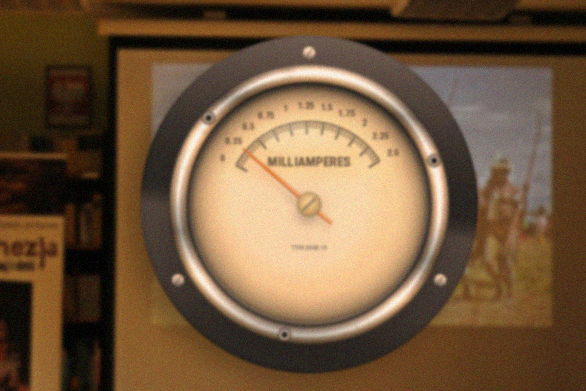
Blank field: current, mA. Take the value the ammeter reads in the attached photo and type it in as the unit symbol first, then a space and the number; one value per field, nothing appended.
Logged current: mA 0.25
